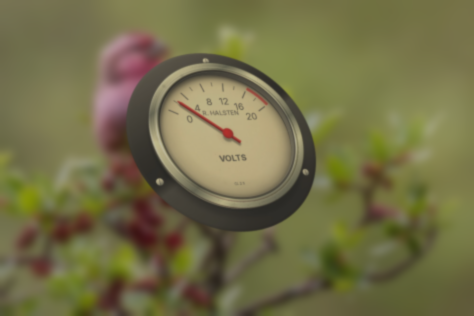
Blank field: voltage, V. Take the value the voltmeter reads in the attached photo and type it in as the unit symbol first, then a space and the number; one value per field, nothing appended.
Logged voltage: V 2
